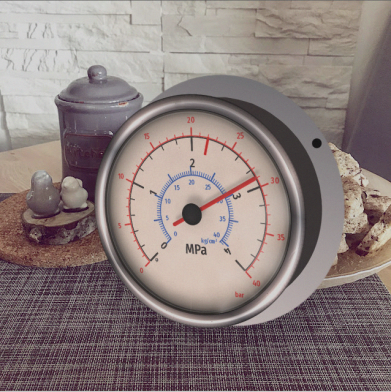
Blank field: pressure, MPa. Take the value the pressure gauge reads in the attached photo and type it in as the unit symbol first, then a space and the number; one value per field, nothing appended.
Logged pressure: MPa 2.9
